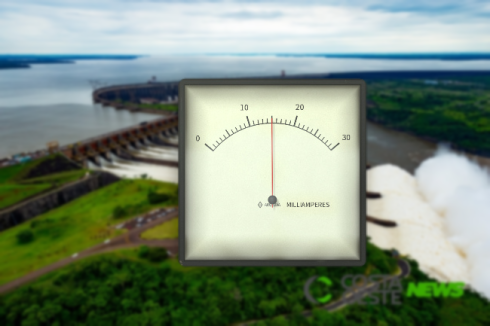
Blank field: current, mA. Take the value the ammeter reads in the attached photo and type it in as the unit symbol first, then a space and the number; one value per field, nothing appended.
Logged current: mA 15
